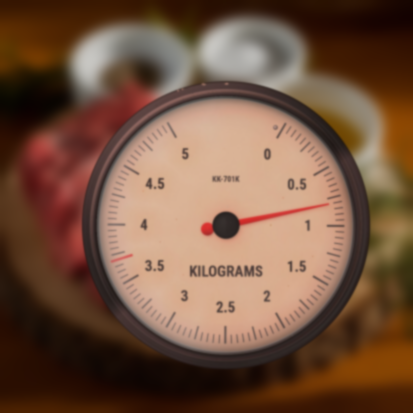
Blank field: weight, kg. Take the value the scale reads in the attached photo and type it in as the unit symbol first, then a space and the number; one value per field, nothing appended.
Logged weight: kg 0.8
